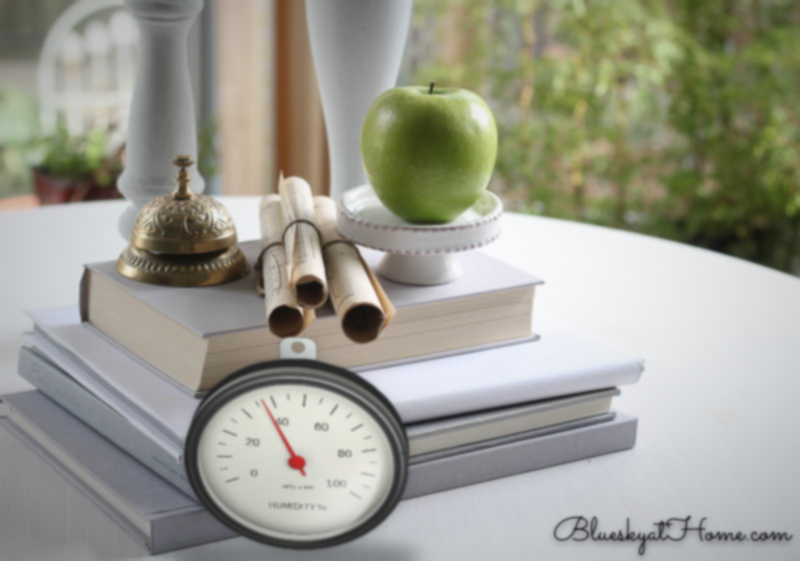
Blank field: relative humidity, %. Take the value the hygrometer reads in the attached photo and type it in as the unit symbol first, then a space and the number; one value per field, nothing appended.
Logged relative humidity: % 37.5
